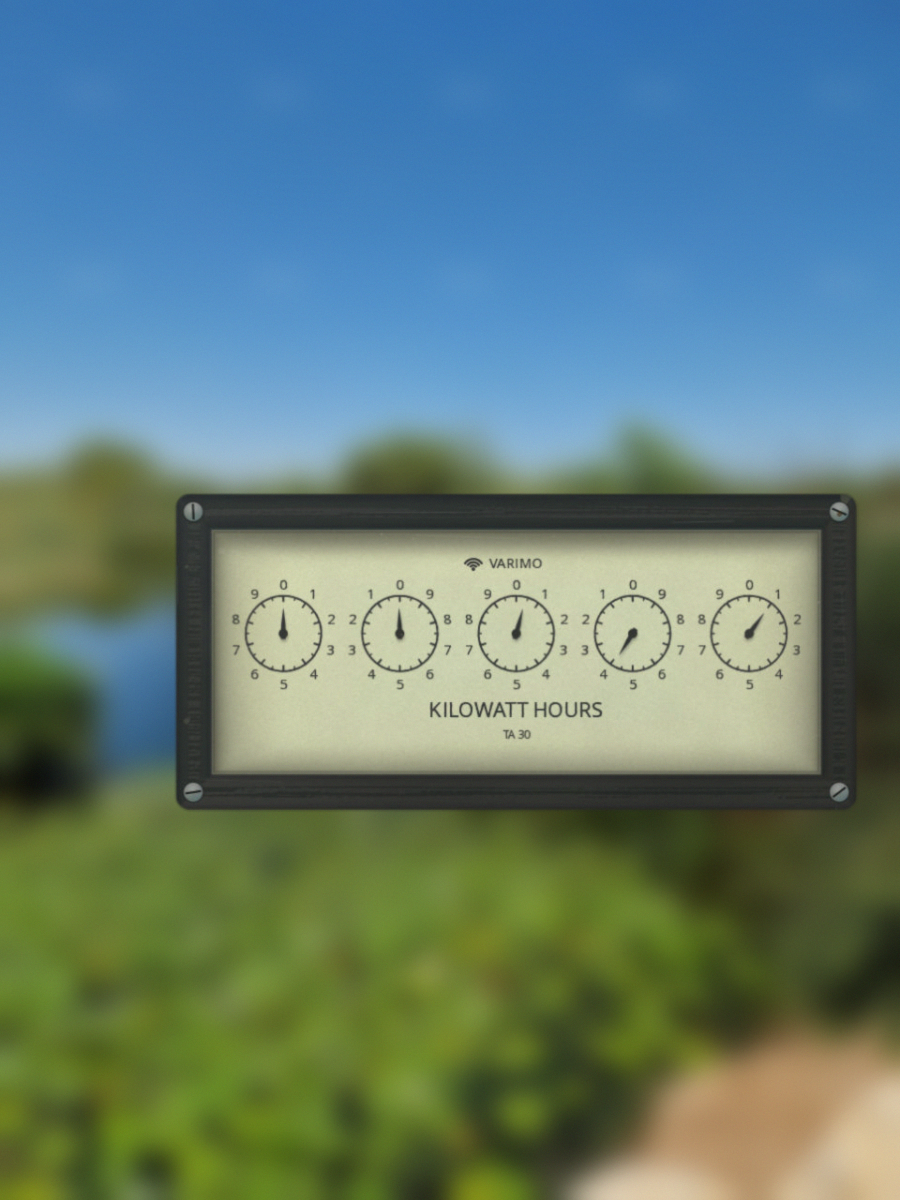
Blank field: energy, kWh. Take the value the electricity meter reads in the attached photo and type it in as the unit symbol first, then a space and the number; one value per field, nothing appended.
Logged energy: kWh 41
